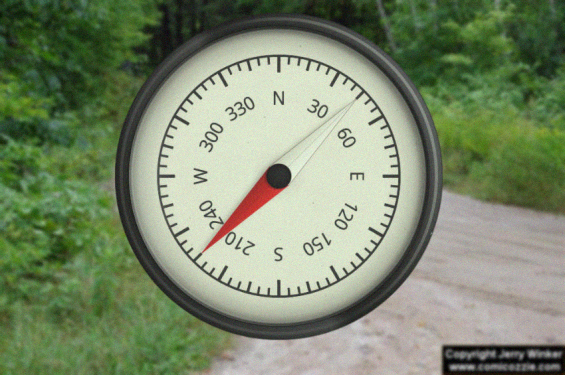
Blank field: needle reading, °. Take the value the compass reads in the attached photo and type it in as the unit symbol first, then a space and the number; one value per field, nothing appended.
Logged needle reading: ° 225
